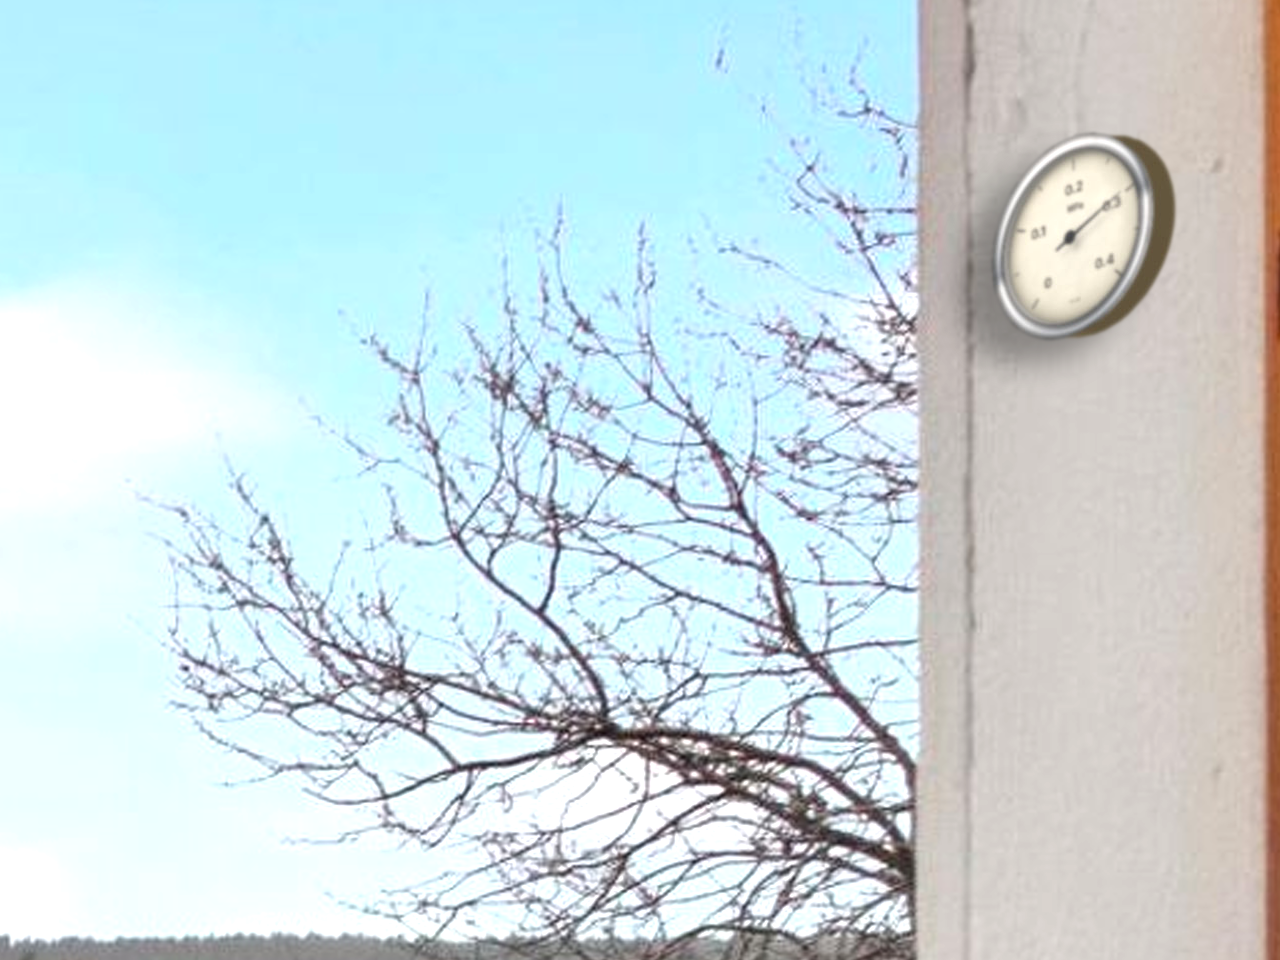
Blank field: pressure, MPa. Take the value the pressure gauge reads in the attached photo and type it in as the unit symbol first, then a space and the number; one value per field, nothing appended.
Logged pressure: MPa 0.3
